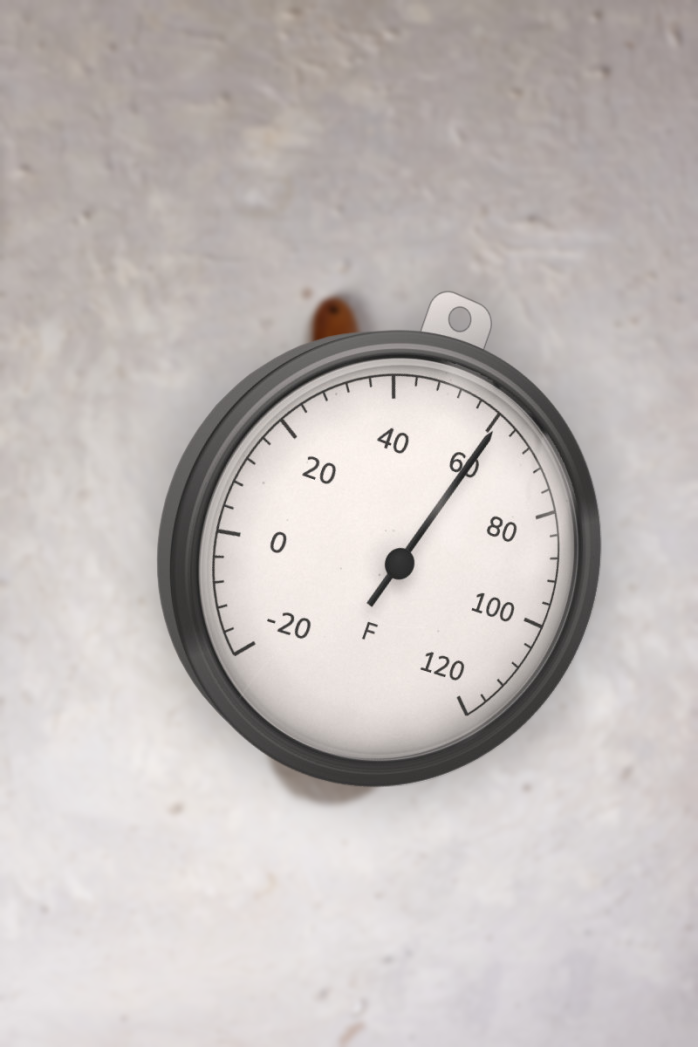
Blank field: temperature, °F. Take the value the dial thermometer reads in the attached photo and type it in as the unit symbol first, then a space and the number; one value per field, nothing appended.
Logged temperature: °F 60
